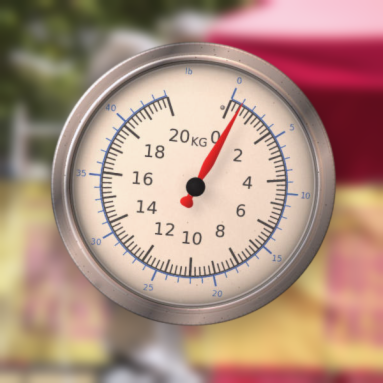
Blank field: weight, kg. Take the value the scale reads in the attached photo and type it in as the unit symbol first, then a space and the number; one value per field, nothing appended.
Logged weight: kg 0.4
